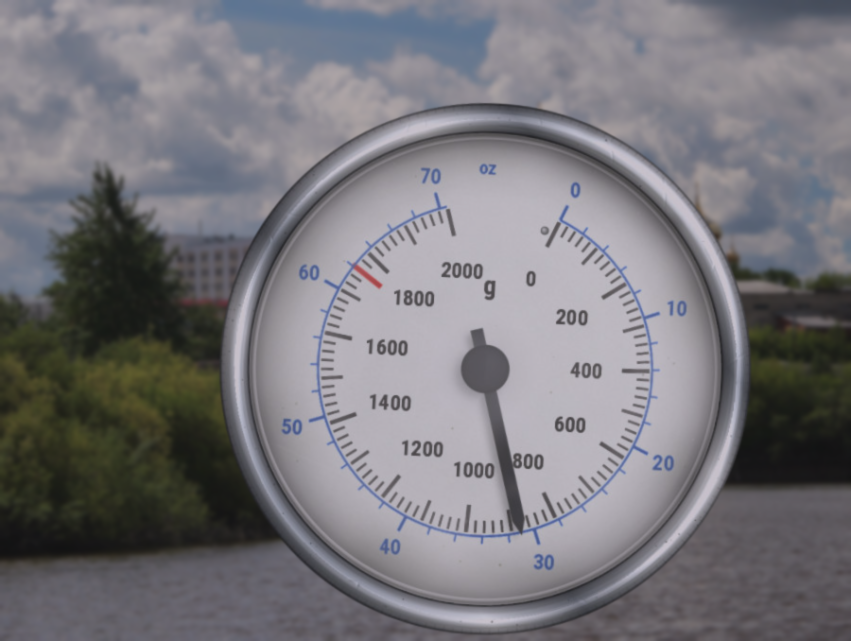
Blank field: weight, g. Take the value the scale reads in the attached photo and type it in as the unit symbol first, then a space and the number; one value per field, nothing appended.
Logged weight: g 880
